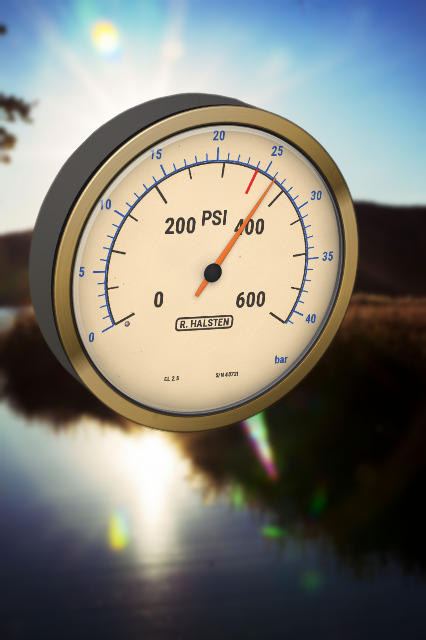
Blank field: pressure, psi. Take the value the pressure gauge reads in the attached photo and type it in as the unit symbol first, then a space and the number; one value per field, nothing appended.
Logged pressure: psi 375
